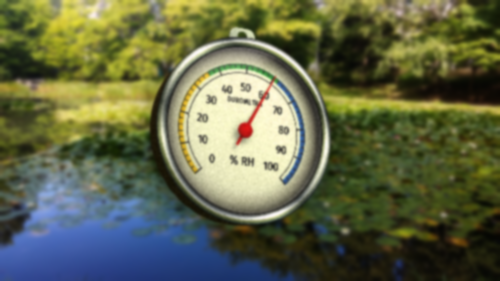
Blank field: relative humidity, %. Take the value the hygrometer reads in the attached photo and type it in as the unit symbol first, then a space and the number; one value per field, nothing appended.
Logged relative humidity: % 60
